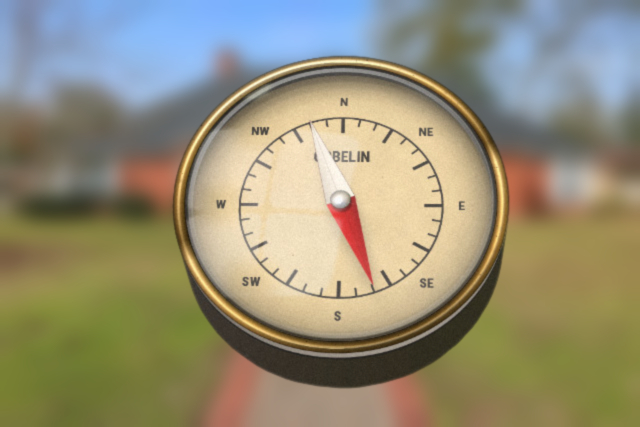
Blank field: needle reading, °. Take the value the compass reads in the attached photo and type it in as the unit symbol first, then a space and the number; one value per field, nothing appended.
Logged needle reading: ° 160
